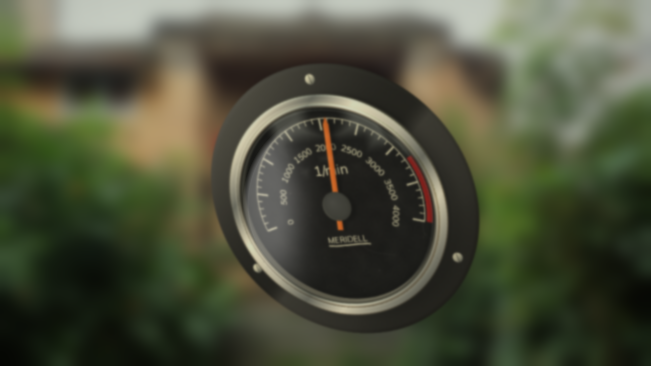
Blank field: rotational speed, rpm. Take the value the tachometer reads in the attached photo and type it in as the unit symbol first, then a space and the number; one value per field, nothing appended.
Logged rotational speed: rpm 2100
